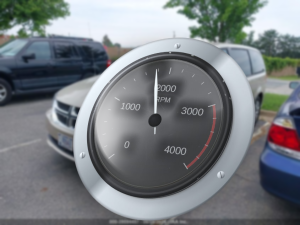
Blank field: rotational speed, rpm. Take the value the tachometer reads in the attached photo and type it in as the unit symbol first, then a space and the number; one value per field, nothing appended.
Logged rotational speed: rpm 1800
